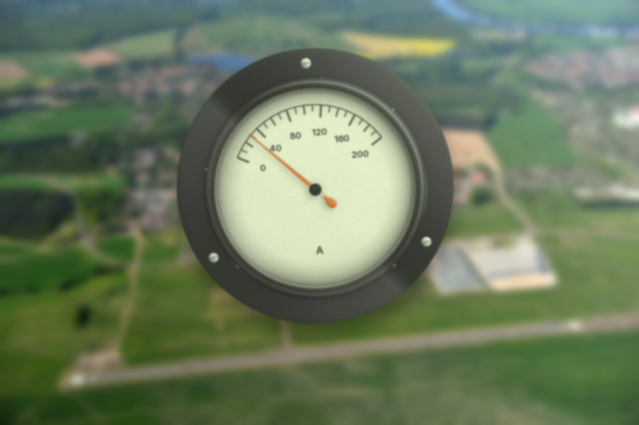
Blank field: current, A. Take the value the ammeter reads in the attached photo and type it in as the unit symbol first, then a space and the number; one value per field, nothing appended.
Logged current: A 30
